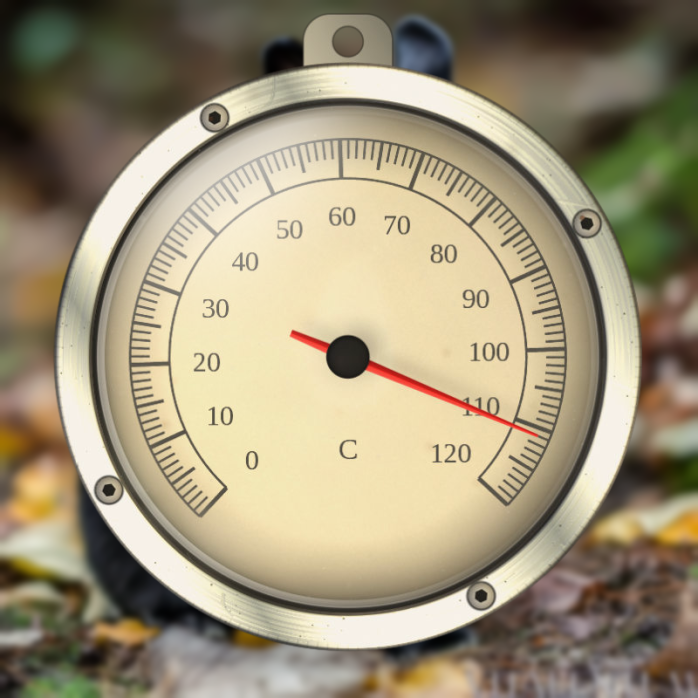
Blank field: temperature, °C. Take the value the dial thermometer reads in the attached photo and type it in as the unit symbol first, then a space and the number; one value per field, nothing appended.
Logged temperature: °C 111
